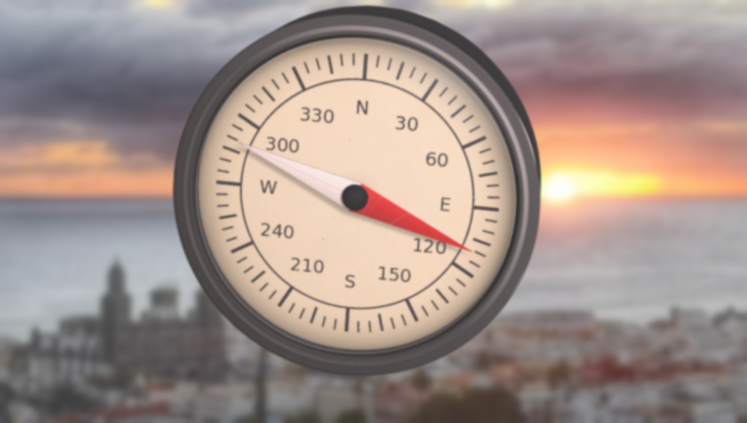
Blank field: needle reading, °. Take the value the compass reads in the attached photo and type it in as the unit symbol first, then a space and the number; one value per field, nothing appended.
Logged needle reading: ° 110
